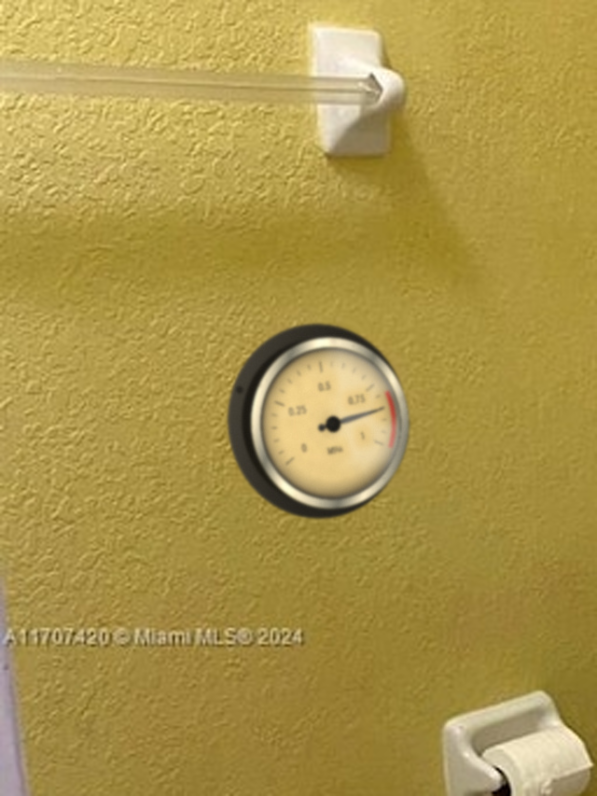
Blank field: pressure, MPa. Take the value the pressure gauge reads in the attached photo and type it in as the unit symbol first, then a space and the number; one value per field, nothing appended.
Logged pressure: MPa 0.85
